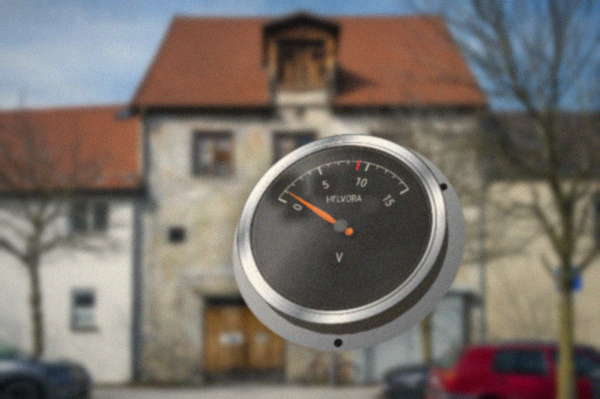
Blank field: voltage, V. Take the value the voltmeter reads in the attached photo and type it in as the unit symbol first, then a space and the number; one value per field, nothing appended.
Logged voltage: V 1
